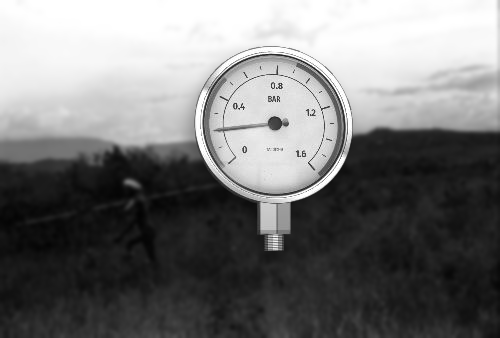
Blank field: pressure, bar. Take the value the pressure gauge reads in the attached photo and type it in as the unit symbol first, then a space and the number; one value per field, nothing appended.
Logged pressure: bar 0.2
